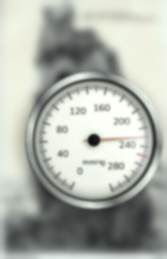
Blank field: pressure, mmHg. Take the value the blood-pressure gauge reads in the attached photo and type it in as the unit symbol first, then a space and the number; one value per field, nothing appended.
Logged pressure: mmHg 230
